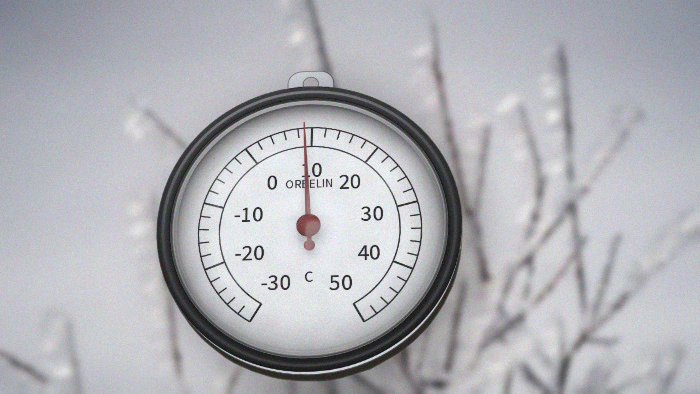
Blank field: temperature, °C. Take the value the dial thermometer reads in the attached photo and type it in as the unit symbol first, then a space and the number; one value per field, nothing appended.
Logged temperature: °C 9
